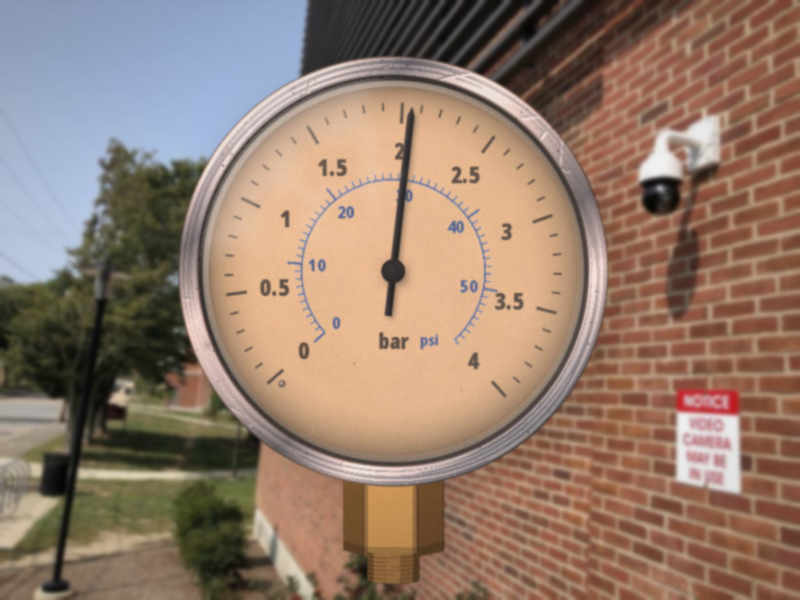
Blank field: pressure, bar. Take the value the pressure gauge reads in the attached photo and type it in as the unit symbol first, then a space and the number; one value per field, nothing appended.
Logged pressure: bar 2.05
